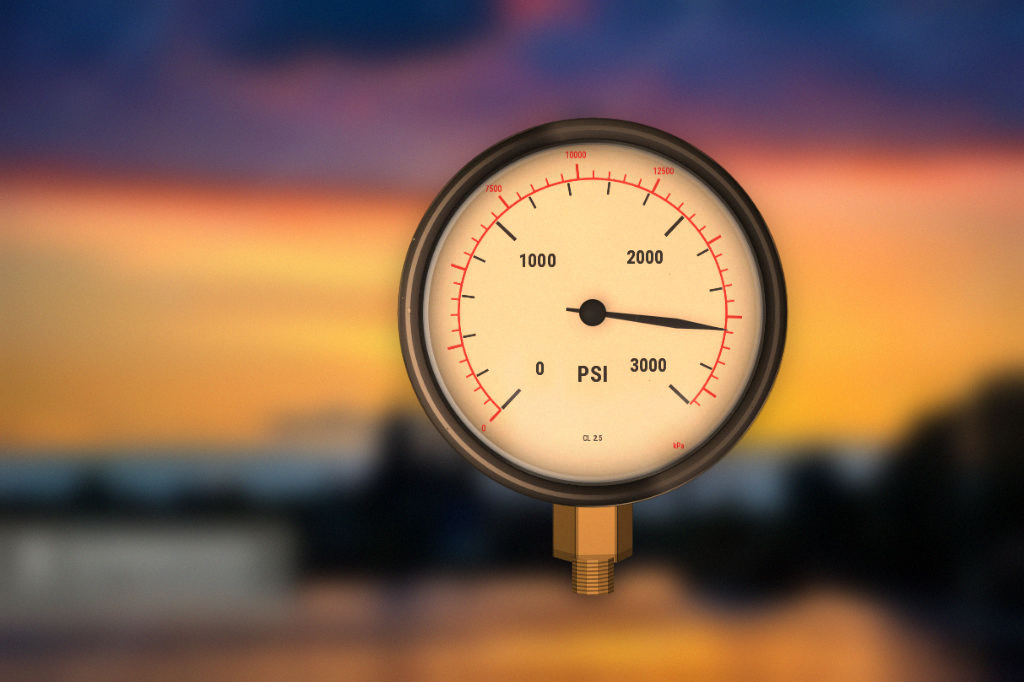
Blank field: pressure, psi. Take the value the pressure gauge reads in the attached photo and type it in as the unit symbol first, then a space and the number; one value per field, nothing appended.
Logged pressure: psi 2600
